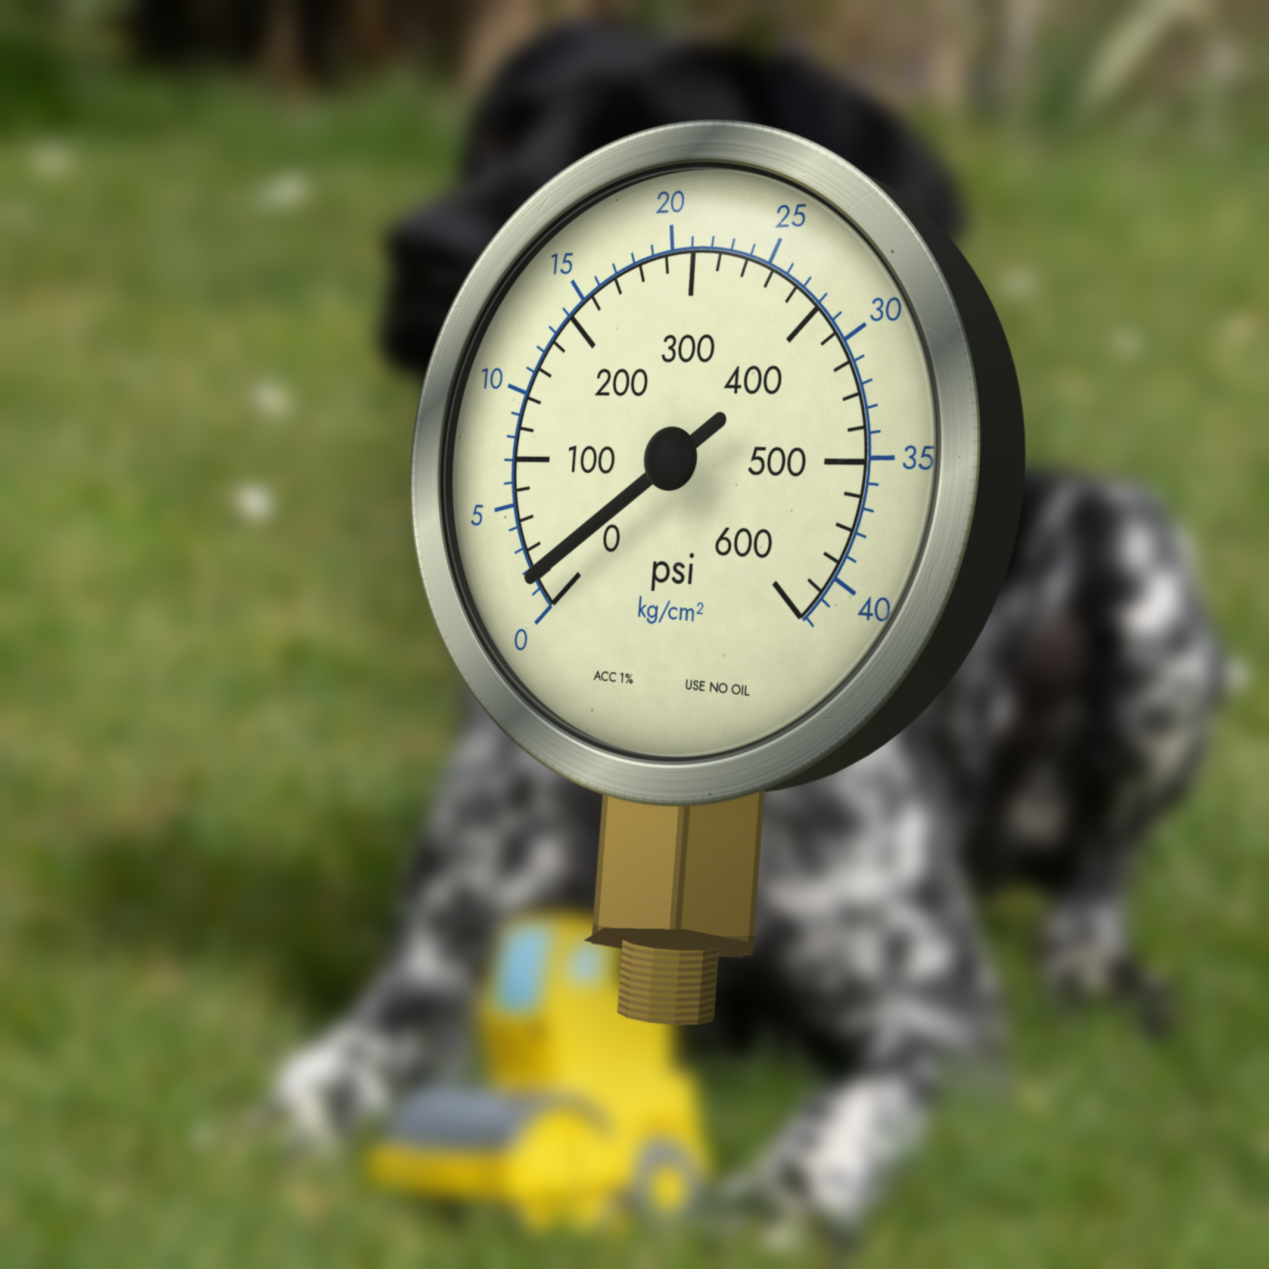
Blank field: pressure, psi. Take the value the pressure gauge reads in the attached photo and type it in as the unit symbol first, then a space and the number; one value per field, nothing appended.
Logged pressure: psi 20
